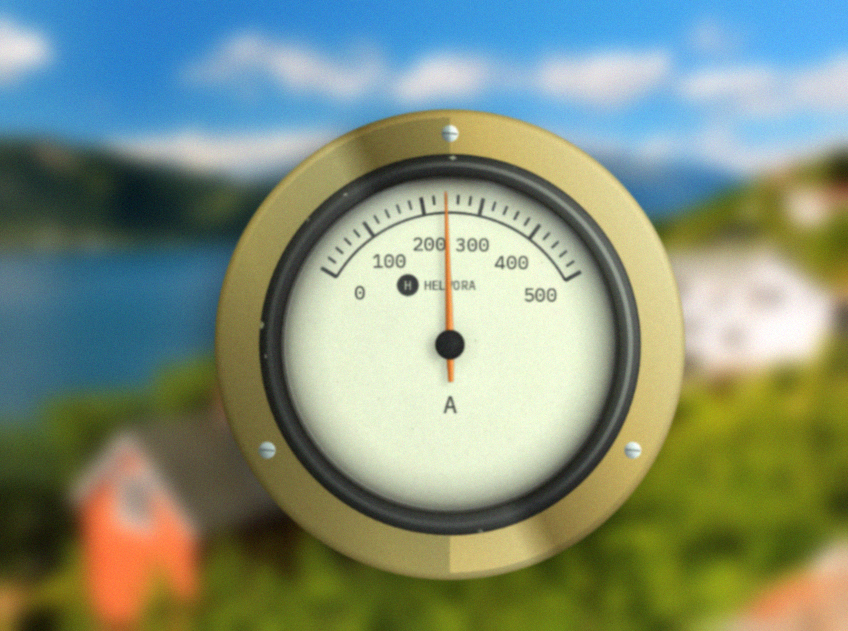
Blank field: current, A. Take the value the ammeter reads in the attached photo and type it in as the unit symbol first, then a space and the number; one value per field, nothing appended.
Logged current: A 240
